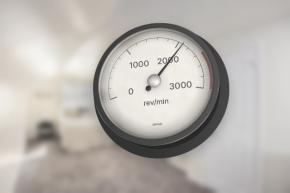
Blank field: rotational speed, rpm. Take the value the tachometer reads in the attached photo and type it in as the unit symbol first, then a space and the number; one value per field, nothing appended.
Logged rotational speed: rpm 2100
